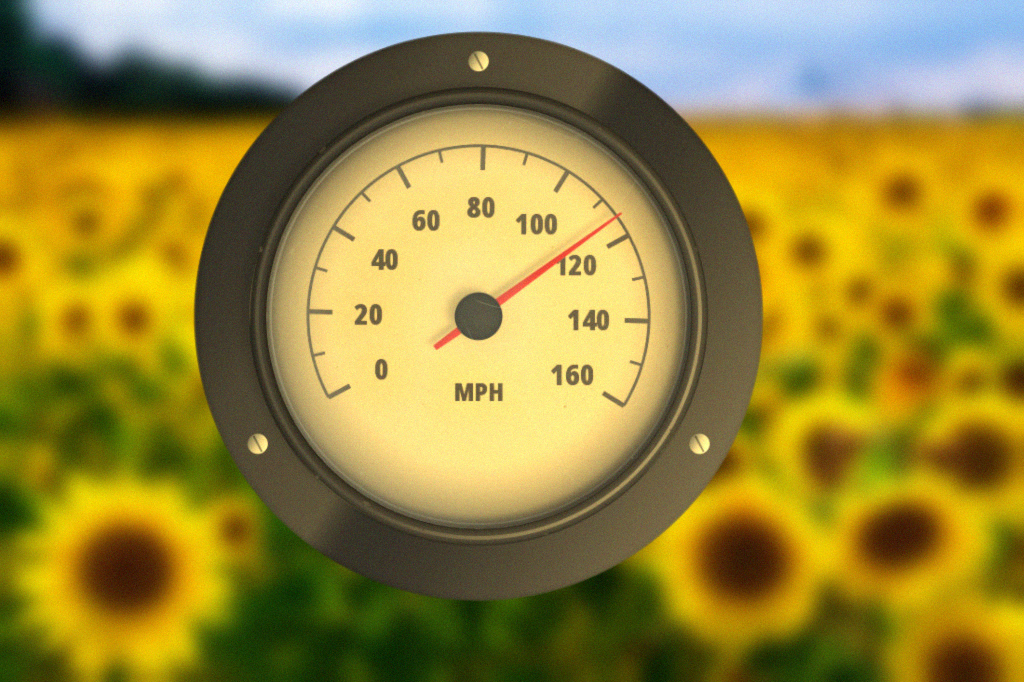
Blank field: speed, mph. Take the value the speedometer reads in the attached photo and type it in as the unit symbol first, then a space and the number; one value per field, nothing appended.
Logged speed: mph 115
